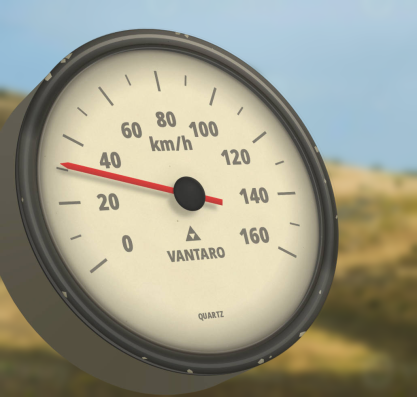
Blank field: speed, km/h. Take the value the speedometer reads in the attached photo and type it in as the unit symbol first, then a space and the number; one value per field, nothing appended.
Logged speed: km/h 30
